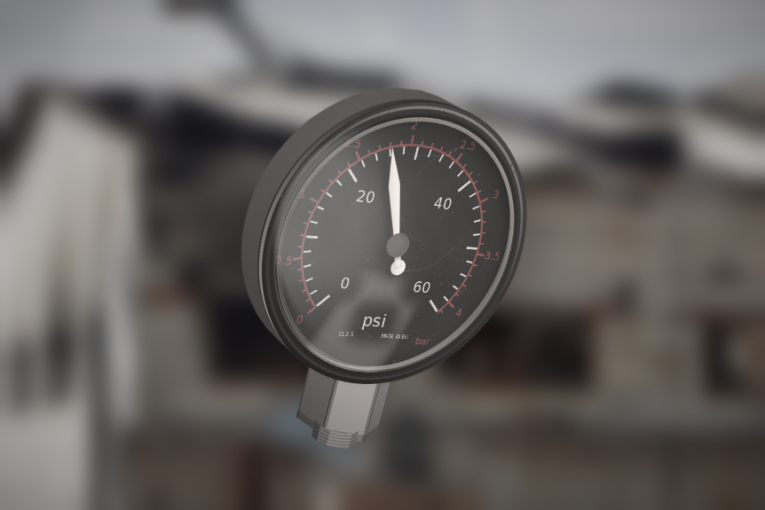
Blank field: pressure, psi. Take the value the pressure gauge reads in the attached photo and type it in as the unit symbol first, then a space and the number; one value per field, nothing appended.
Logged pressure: psi 26
